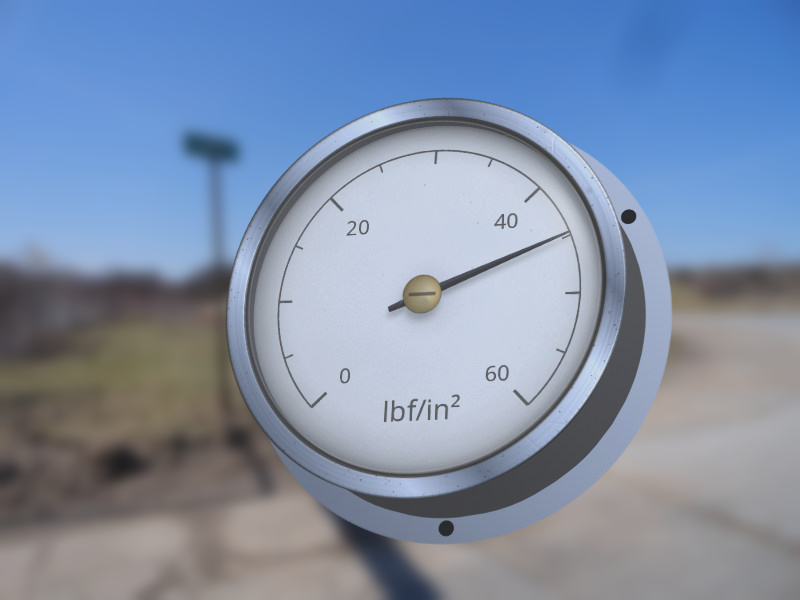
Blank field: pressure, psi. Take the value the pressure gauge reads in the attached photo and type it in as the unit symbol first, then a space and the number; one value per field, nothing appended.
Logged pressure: psi 45
